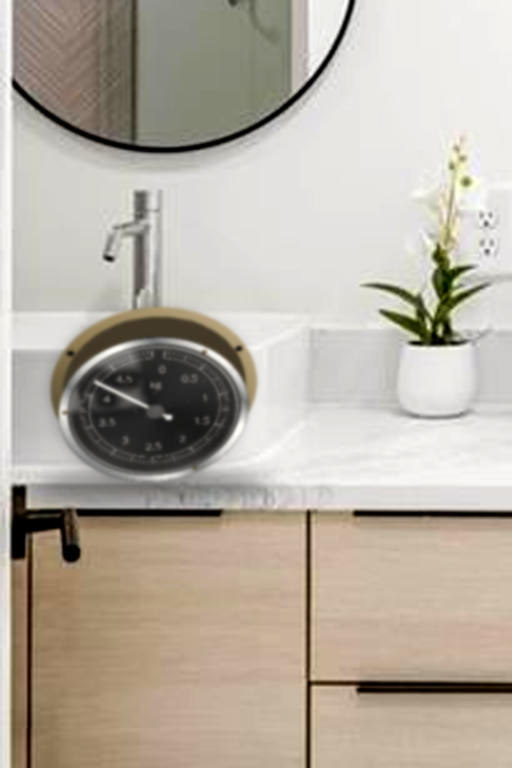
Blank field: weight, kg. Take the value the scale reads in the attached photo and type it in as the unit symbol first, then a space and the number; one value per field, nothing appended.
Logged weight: kg 4.25
